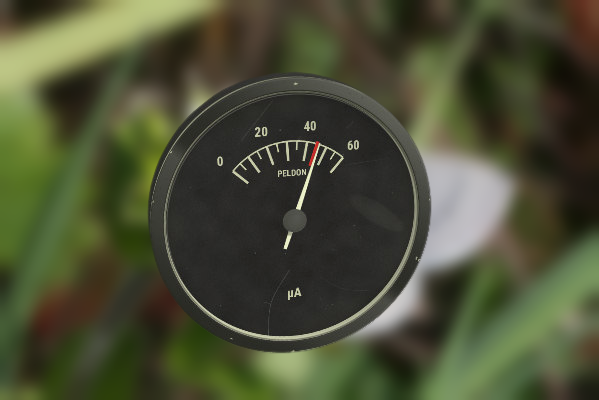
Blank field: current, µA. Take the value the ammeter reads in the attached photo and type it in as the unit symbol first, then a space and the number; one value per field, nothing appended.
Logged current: µA 45
